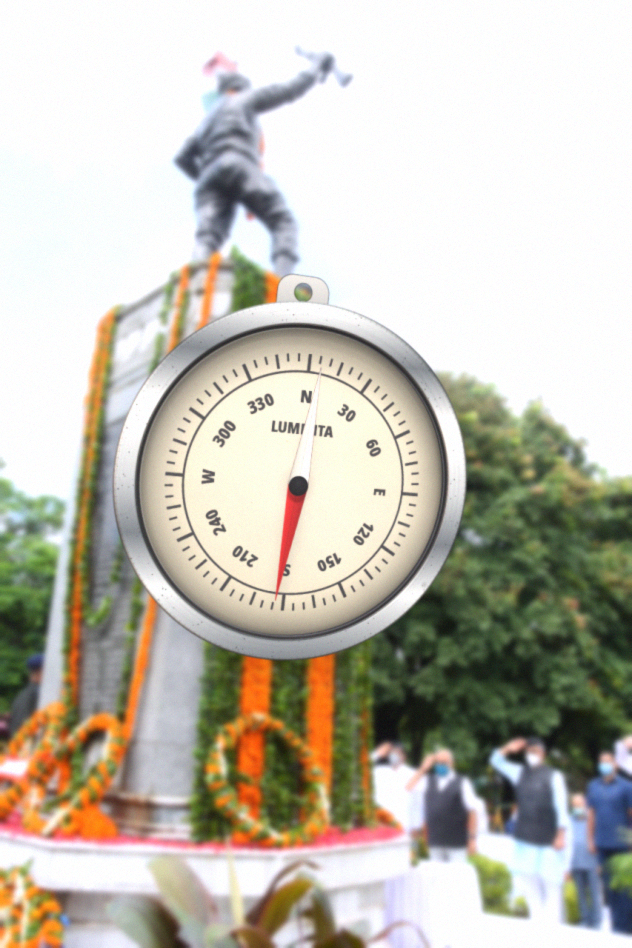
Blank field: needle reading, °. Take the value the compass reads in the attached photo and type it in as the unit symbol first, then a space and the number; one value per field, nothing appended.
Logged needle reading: ° 185
